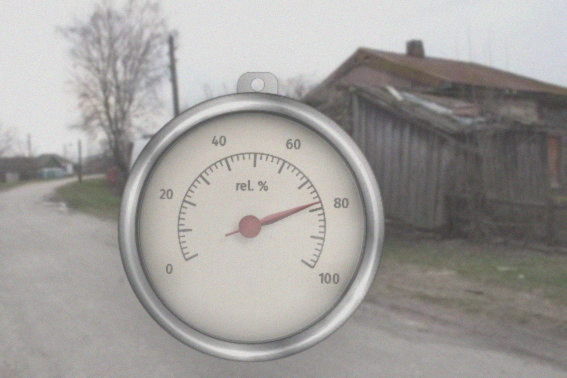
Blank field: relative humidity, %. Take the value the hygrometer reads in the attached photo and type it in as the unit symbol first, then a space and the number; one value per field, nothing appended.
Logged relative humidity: % 78
